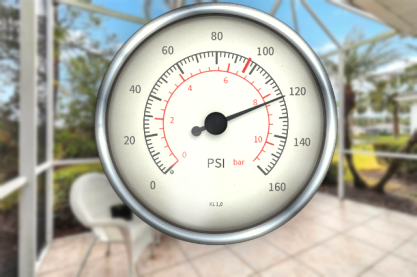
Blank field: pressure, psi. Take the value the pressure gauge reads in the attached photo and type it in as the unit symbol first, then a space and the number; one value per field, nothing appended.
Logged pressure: psi 120
